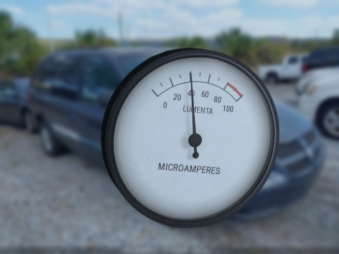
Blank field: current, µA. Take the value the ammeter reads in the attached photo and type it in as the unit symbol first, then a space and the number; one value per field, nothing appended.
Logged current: µA 40
